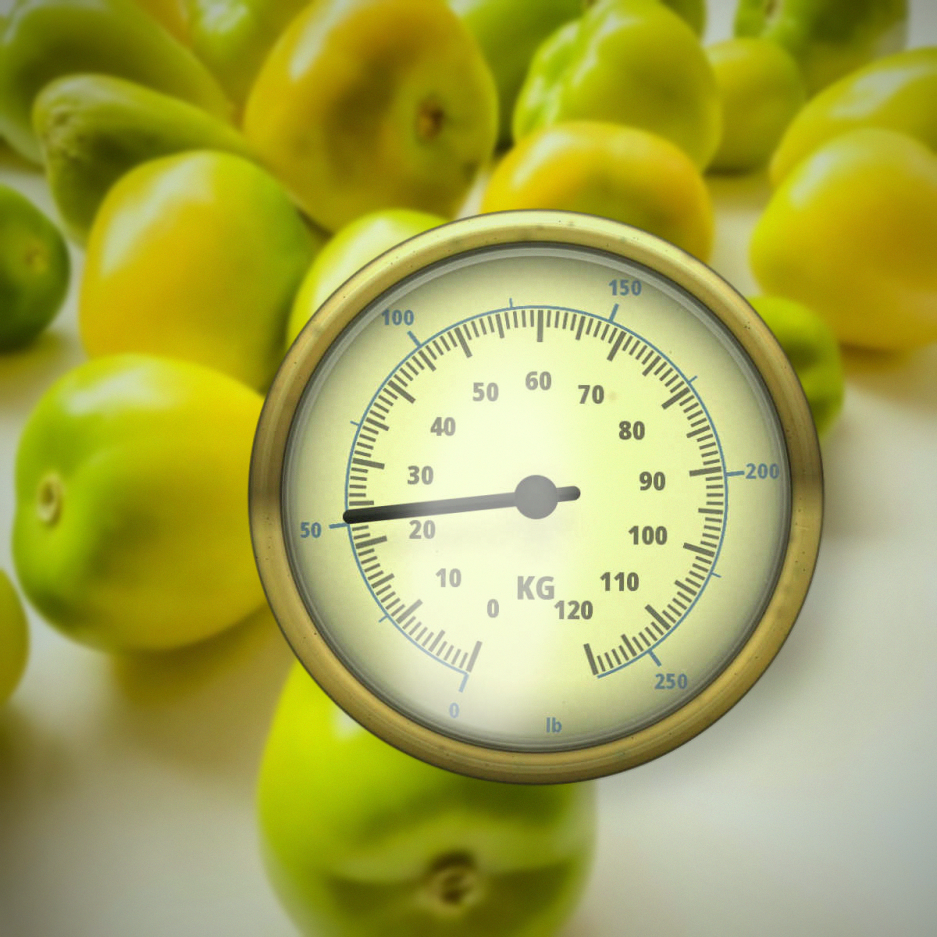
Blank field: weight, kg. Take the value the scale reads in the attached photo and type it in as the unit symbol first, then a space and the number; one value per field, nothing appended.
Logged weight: kg 23.5
